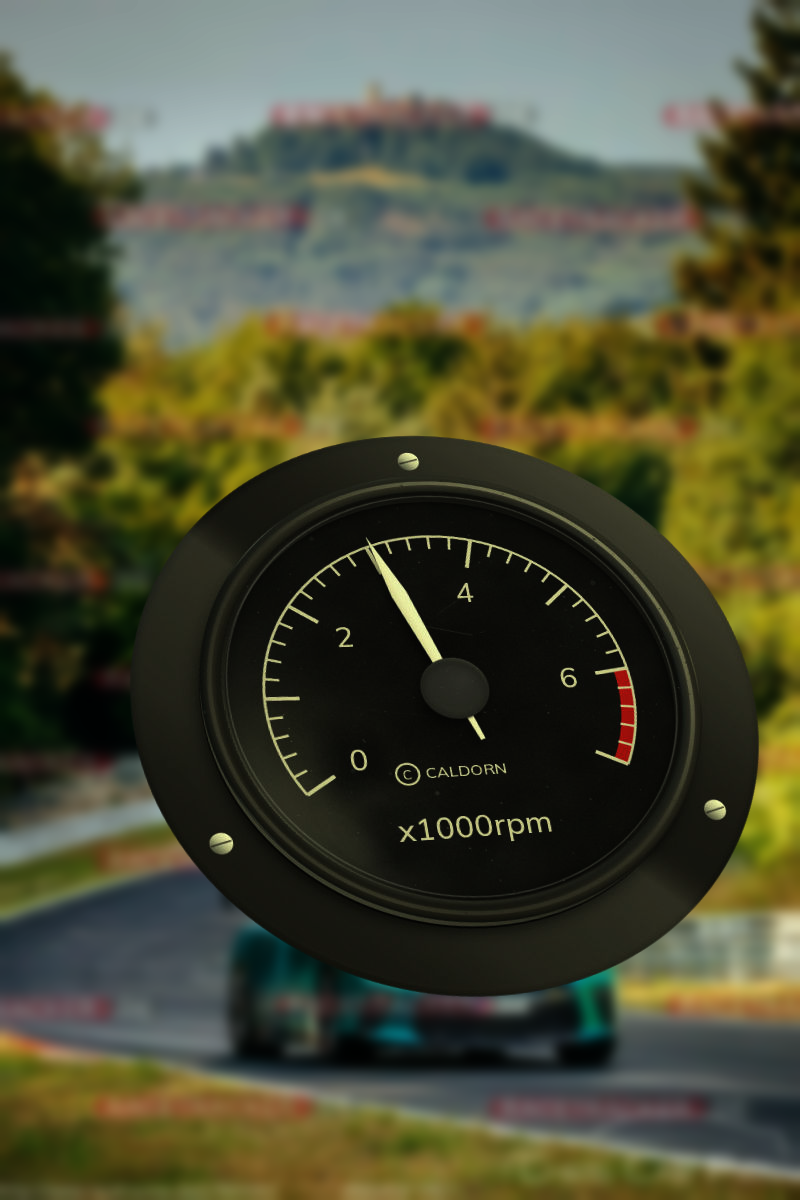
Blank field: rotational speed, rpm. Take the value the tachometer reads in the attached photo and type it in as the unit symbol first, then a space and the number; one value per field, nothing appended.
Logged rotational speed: rpm 3000
